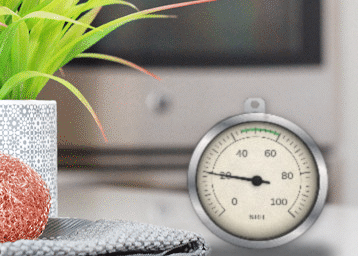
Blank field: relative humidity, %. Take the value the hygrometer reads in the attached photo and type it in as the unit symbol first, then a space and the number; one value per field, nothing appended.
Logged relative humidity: % 20
